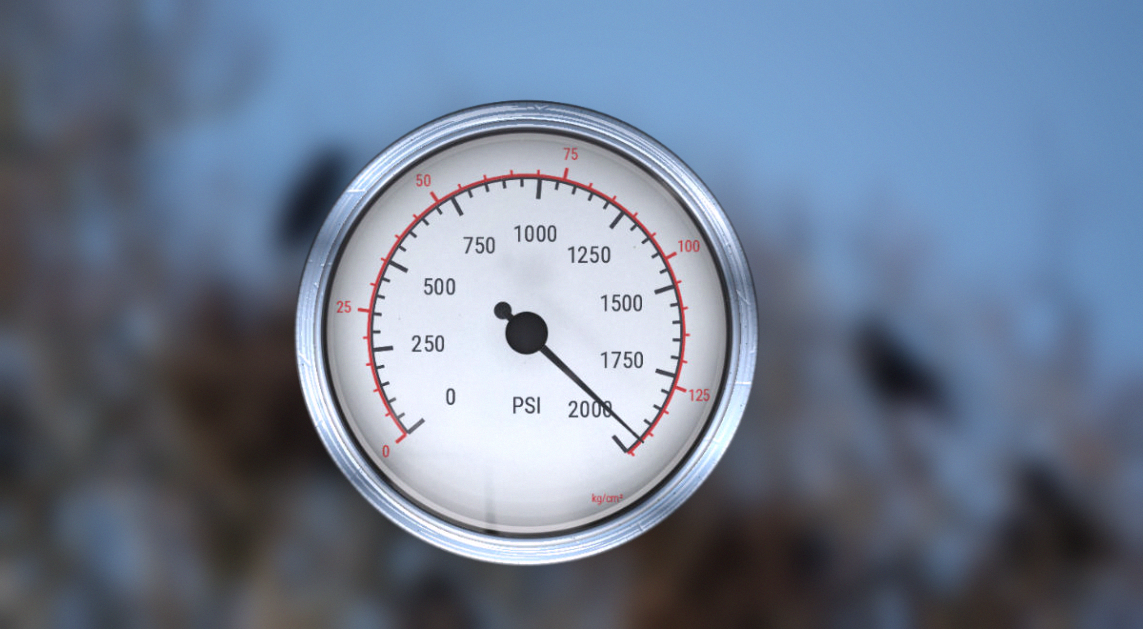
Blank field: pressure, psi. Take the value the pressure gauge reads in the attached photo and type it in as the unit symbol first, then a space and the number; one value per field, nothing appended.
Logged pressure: psi 1950
